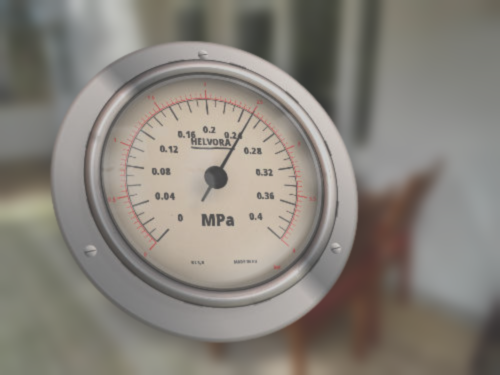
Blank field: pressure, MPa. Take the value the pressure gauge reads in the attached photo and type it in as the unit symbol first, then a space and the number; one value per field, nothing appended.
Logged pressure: MPa 0.25
